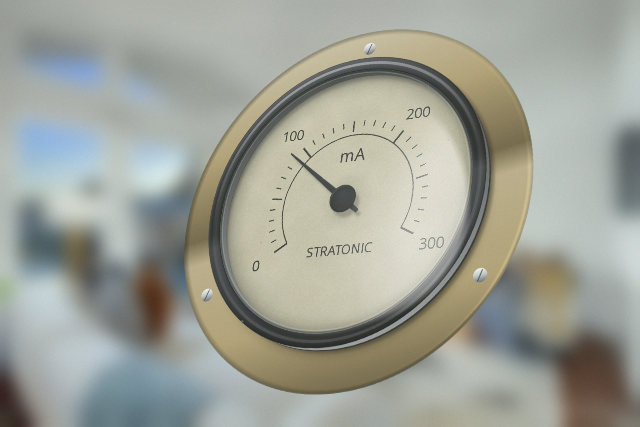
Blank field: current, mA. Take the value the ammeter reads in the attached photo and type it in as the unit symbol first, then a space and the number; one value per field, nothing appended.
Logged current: mA 90
